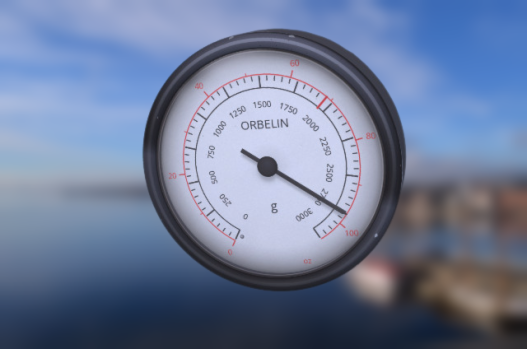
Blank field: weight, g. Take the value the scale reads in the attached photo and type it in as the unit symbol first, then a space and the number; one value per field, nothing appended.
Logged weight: g 2750
